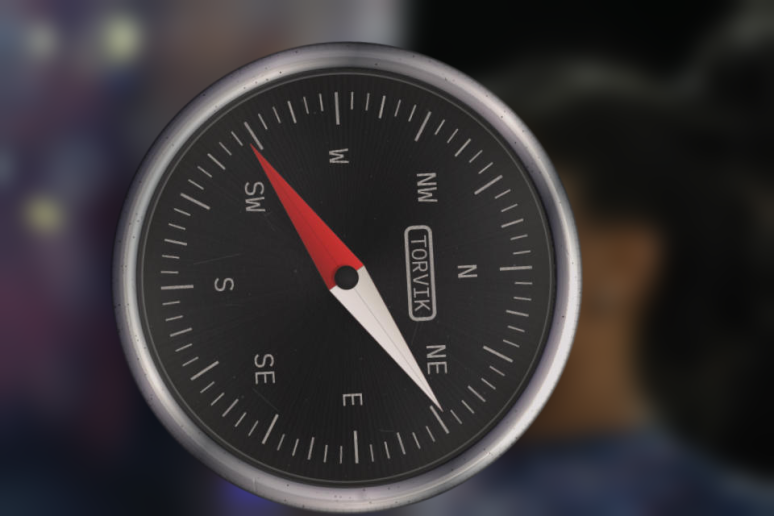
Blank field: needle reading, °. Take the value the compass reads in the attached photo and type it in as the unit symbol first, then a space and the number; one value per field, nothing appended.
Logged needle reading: ° 237.5
